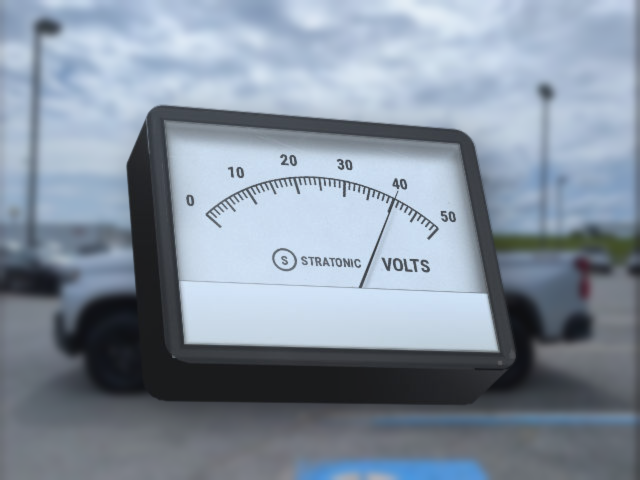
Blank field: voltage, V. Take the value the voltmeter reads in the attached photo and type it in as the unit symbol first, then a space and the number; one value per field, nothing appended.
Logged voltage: V 40
